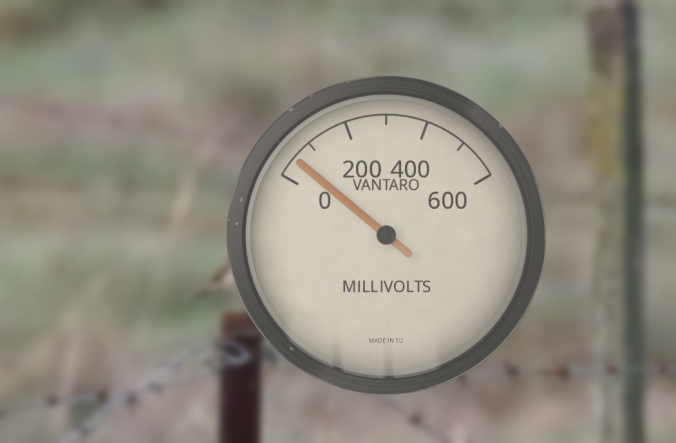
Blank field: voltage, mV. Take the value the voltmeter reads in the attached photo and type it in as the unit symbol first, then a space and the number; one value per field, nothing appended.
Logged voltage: mV 50
